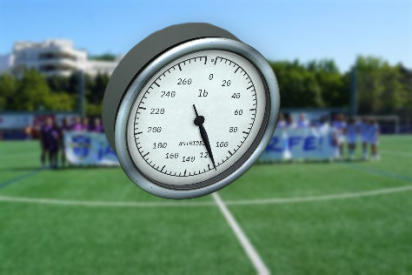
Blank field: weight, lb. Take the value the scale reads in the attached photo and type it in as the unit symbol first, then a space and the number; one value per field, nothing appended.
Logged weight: lb 116
